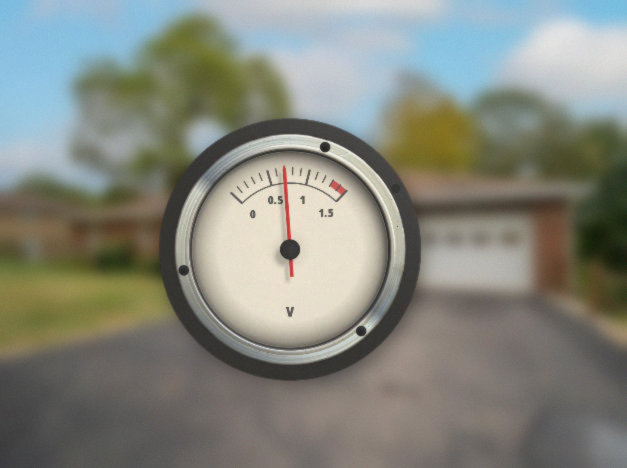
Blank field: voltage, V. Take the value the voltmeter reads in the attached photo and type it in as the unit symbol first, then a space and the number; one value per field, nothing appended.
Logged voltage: V 0.7
